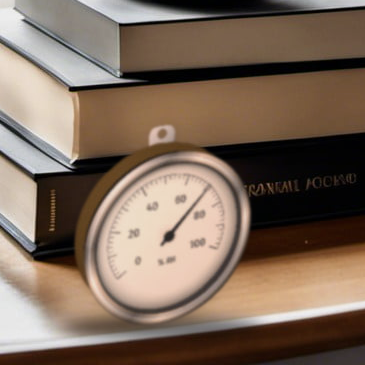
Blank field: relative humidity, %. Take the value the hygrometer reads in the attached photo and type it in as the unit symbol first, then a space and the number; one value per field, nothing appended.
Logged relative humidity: % 70
